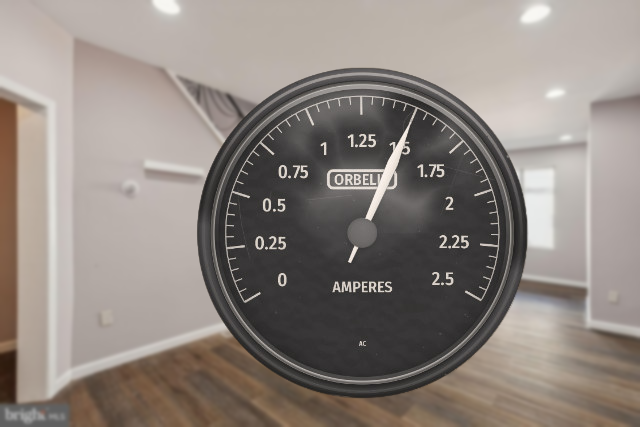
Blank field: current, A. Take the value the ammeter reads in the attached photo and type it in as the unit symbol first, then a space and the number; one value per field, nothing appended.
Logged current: A 1.5
